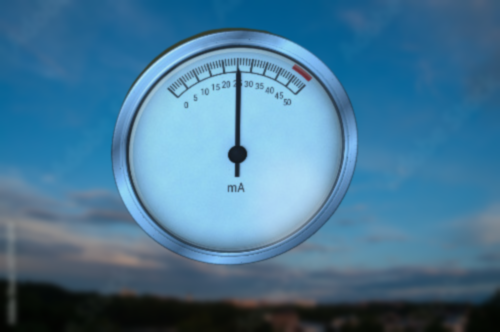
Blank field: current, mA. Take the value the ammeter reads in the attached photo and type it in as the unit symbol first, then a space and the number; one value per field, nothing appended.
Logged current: mA 25
